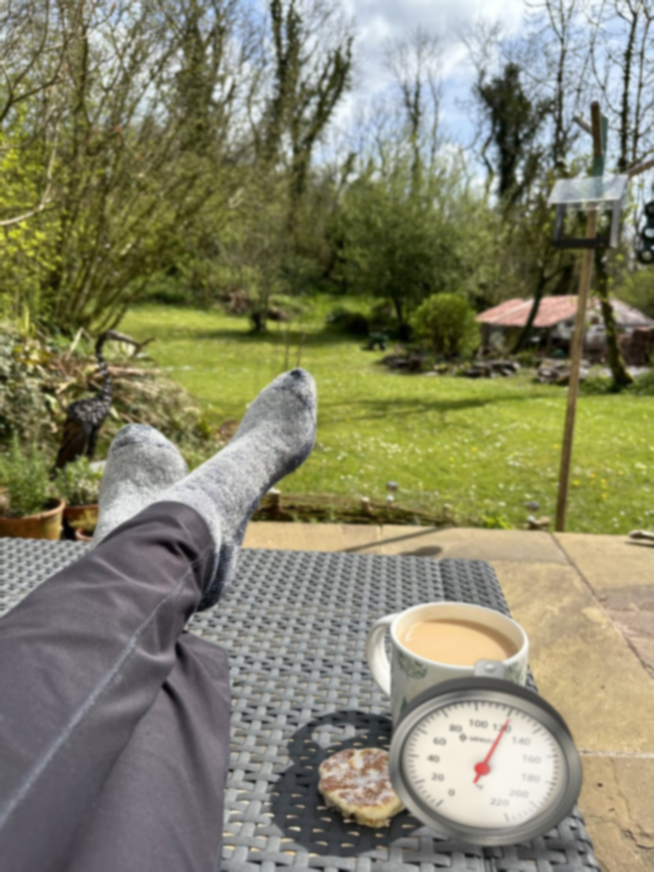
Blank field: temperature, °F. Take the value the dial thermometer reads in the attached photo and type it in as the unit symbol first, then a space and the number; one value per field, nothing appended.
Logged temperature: °F 120
